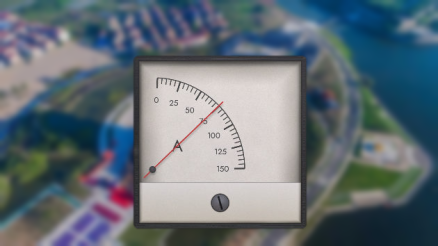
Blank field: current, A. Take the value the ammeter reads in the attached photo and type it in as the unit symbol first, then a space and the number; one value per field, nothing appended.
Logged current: A 75
